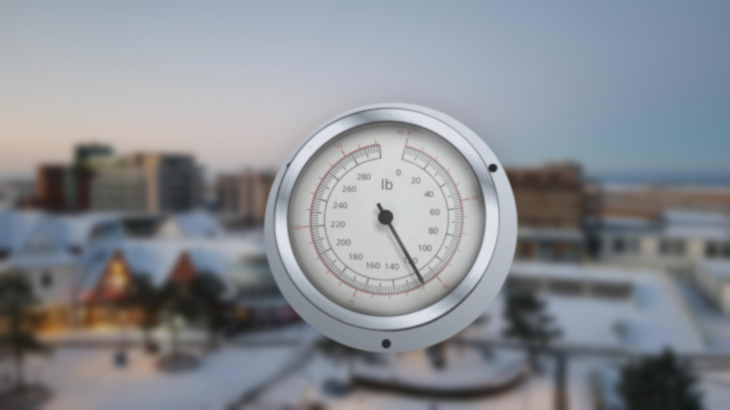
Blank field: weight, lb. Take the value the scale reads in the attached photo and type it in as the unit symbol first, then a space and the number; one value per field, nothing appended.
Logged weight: lb 120
